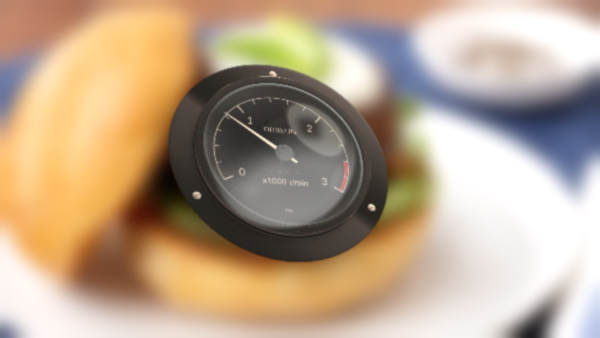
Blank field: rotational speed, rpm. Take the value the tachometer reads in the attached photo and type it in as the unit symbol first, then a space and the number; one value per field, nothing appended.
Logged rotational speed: rpm 800
